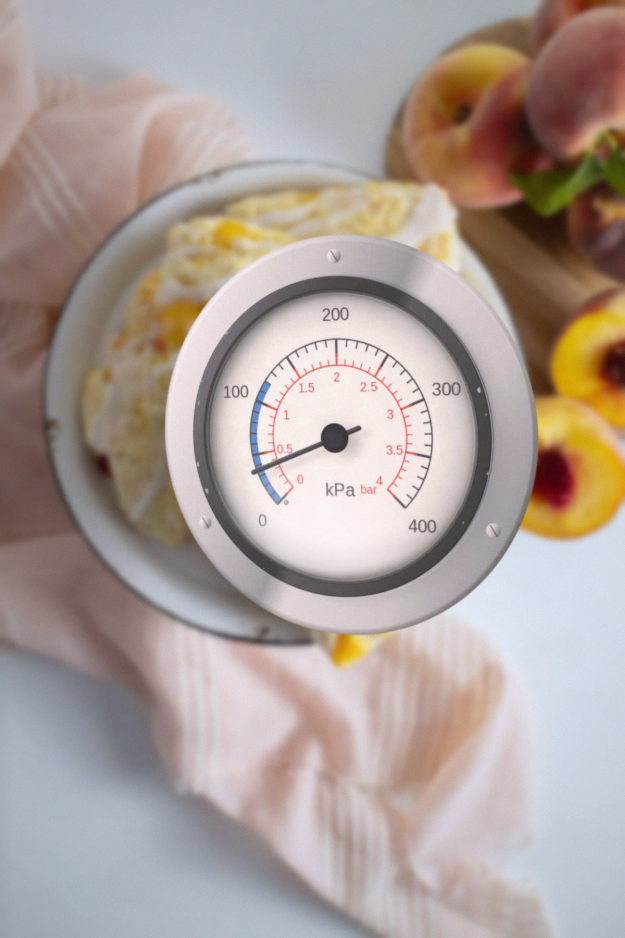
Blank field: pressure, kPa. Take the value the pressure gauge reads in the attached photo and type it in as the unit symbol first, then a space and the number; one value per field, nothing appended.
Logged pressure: kPa 35
